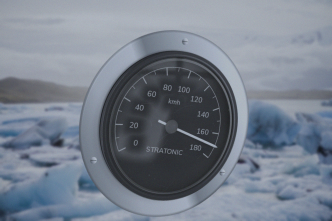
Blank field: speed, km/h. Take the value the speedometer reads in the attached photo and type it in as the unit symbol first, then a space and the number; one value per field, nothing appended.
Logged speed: km/h 170
